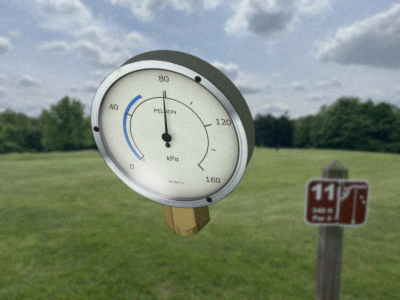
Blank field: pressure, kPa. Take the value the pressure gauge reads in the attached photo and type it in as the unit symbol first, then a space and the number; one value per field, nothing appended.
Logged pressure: kPa 80
